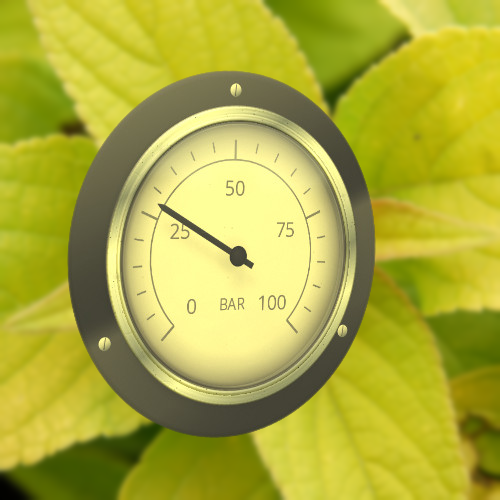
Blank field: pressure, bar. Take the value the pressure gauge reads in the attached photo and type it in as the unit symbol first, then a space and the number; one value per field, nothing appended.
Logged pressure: bar 27.5
